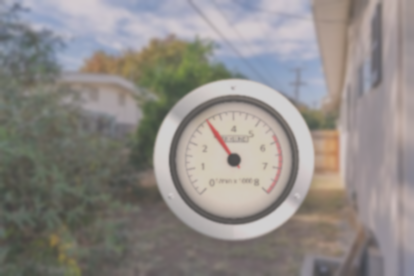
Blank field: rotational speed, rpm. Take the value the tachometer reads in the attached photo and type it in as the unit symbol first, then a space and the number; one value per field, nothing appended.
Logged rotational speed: rpm 3000
